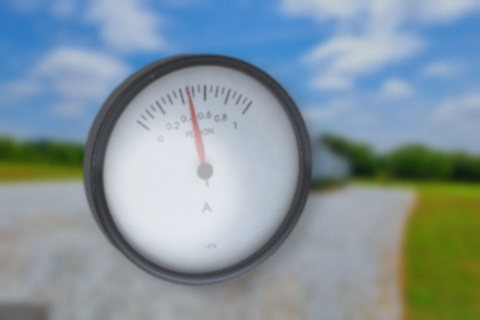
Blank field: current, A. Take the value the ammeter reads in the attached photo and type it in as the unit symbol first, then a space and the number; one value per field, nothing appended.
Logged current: A 0.45
